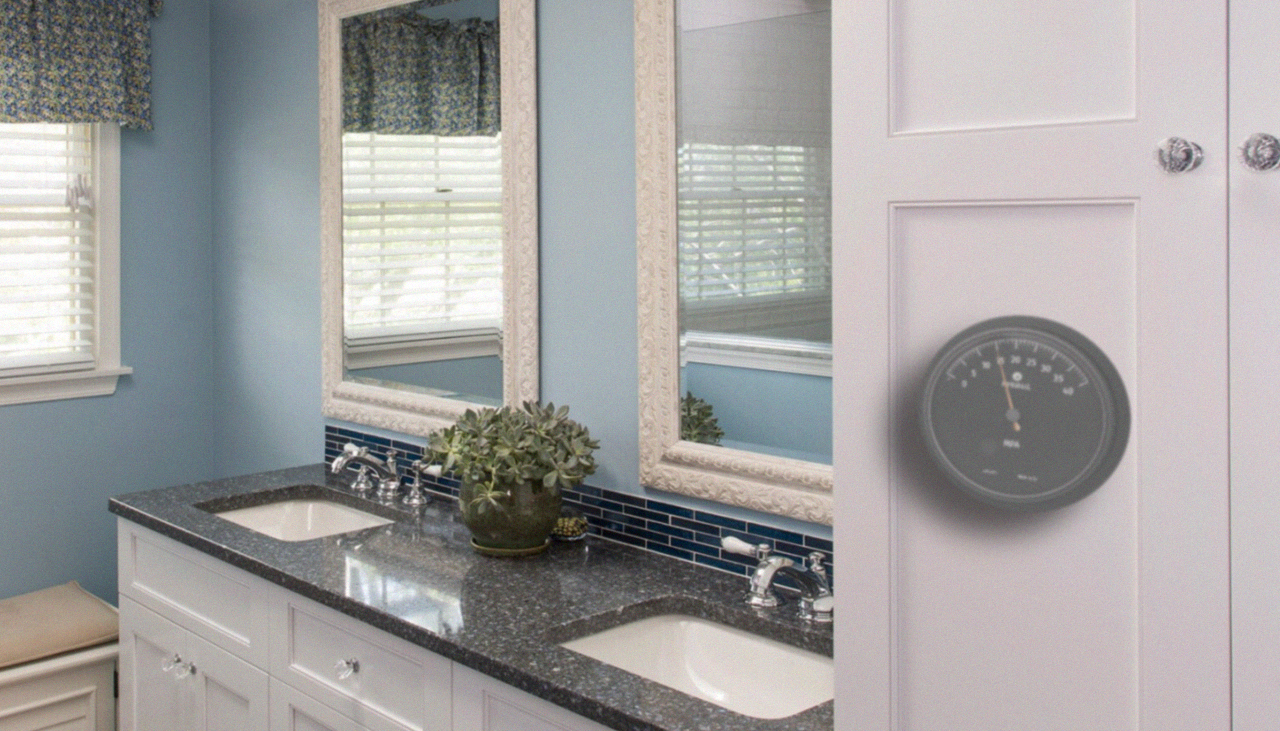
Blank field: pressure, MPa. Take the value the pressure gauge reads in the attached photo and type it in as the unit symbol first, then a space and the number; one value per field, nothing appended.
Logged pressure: MPa 15
